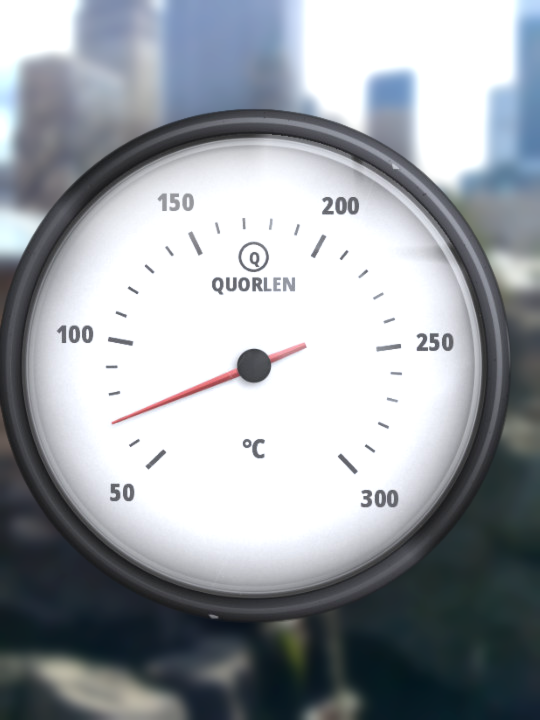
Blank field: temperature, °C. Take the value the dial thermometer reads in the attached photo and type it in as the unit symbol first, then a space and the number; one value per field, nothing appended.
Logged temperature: °C 70
